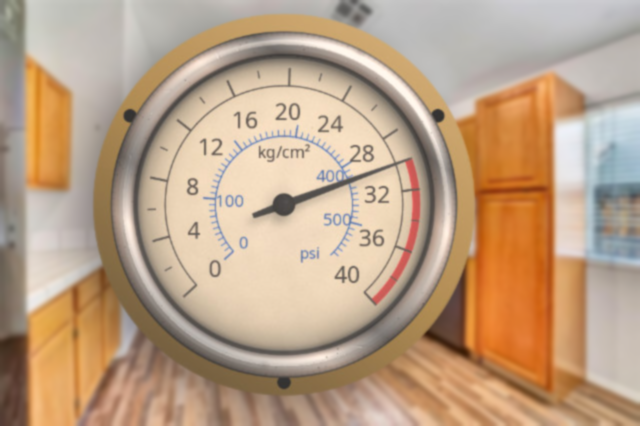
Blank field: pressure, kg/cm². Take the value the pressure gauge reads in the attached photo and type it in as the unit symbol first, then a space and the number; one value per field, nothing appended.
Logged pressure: kg/cm² 30
